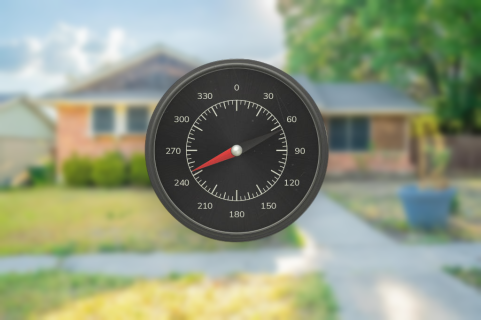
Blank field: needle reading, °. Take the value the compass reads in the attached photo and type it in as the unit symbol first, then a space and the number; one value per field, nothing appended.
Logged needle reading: ° 245
